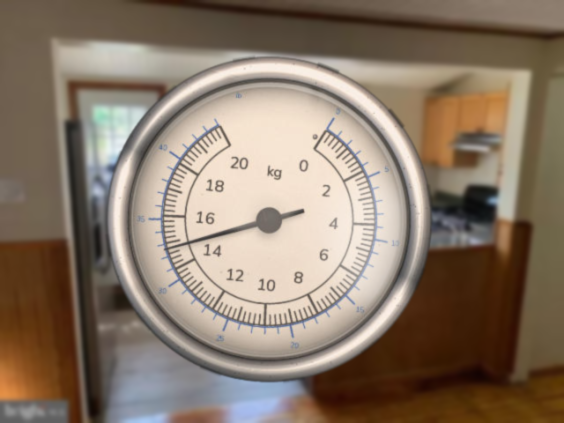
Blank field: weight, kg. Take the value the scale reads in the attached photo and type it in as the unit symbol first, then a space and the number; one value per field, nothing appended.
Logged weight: kg 14.8
